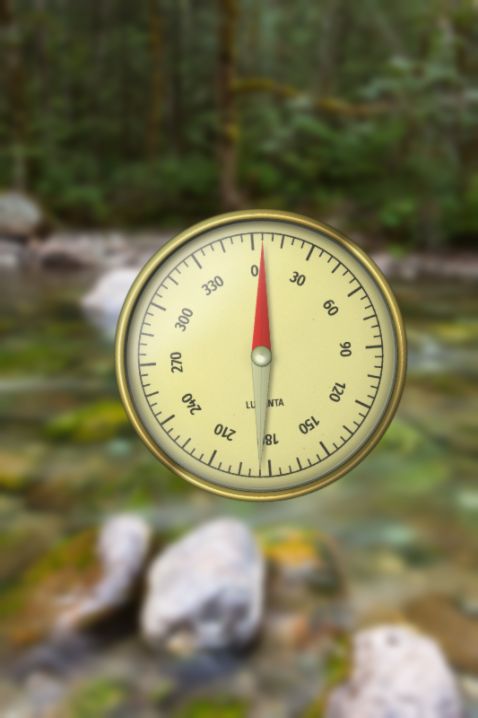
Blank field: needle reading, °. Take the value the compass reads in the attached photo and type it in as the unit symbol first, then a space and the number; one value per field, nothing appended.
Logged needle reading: ° 5
